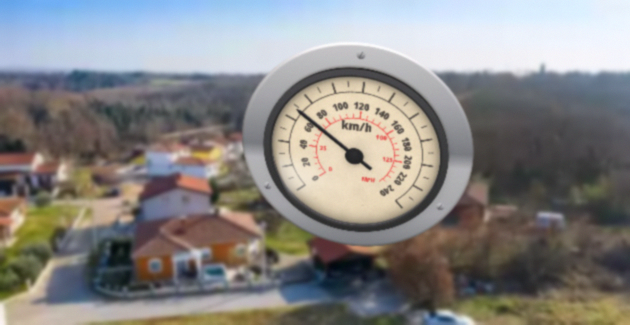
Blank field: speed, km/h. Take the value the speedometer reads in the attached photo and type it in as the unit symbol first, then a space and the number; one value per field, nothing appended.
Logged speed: km/h 70
